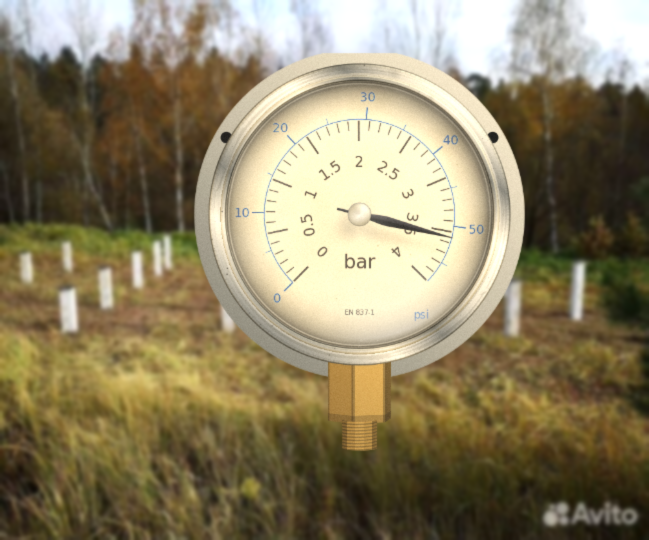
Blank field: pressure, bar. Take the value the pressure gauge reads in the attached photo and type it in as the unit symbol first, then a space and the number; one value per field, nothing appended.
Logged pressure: bar 3.55
